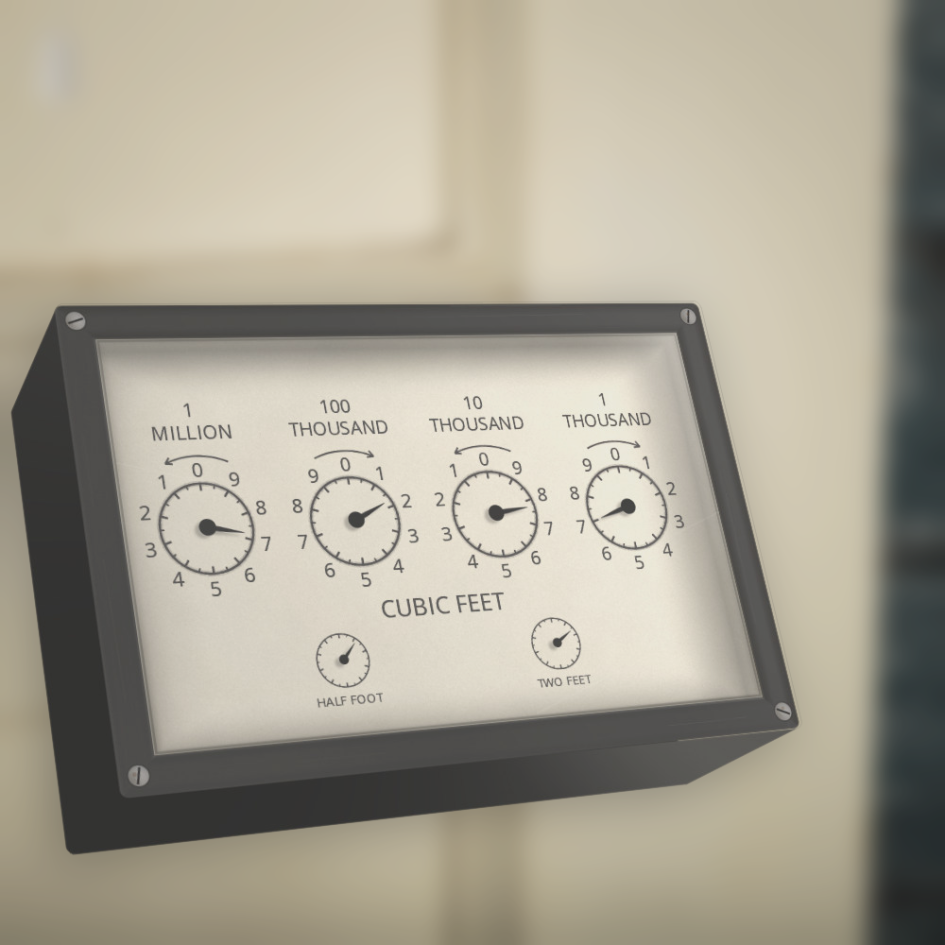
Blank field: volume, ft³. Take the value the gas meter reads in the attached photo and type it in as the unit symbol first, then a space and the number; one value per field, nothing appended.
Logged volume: ft³ 717700
